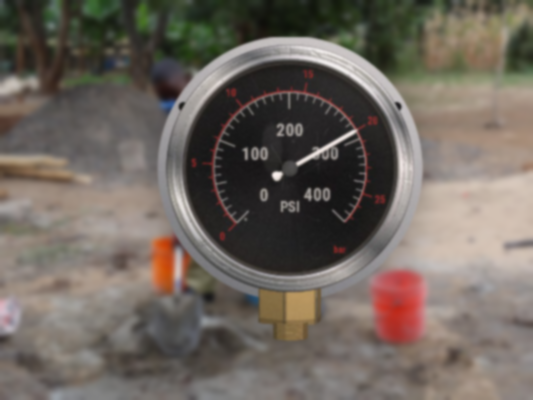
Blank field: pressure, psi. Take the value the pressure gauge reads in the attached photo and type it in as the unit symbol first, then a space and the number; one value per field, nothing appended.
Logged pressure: psi 290
